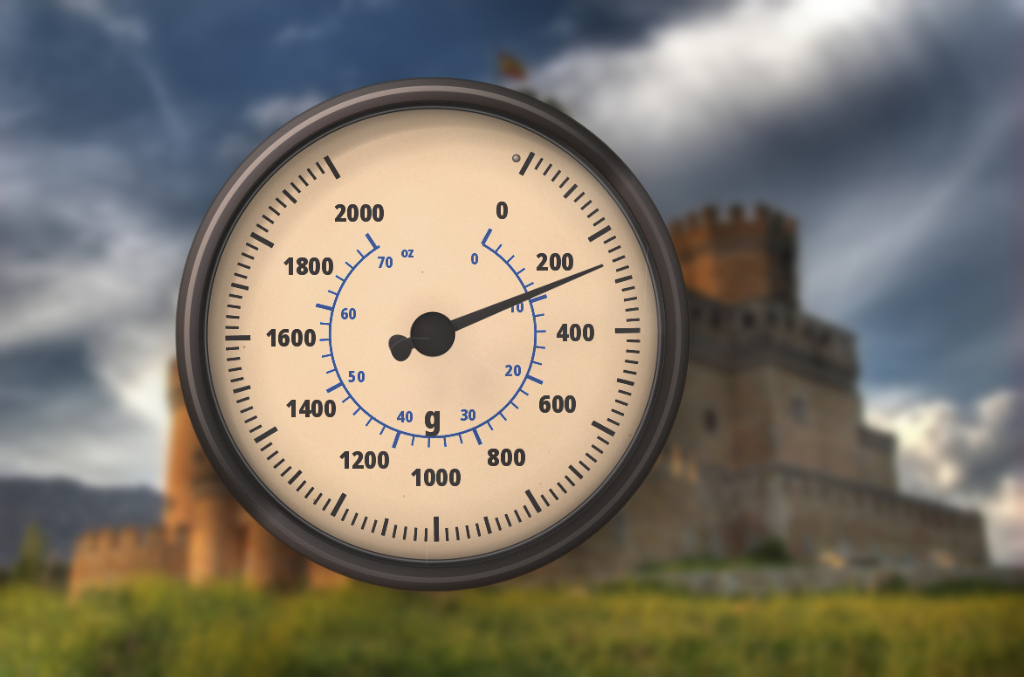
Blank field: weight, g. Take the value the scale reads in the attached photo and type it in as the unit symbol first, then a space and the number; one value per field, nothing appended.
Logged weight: g 260
